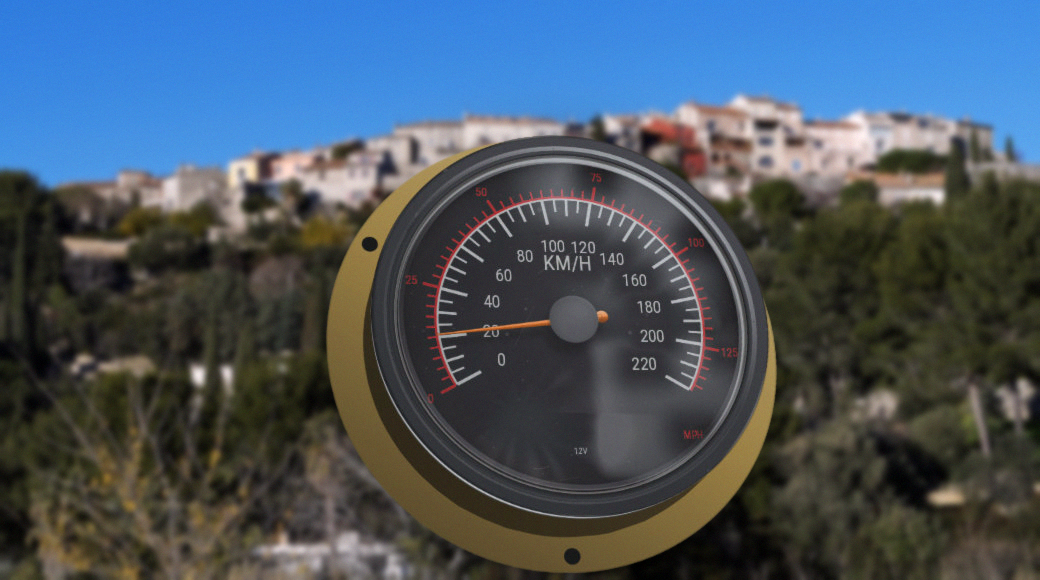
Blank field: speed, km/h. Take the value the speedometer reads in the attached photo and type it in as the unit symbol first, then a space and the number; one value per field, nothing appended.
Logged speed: km/h 20
